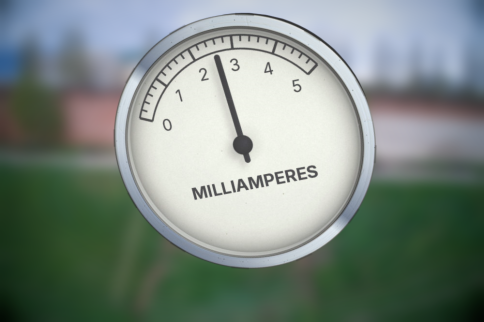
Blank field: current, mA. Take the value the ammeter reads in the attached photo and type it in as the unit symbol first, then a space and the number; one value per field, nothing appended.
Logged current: mA 2.6
